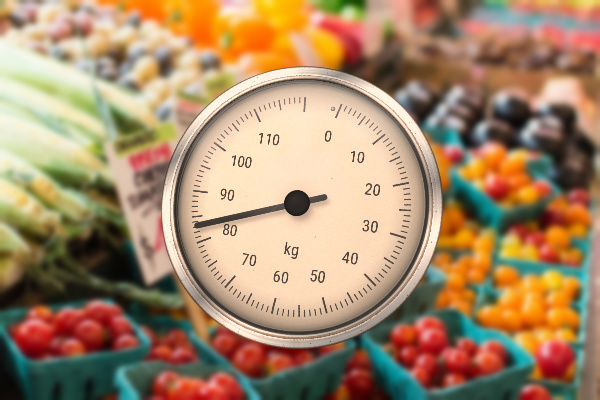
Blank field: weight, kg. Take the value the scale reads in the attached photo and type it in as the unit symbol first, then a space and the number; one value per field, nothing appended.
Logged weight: kg 83
